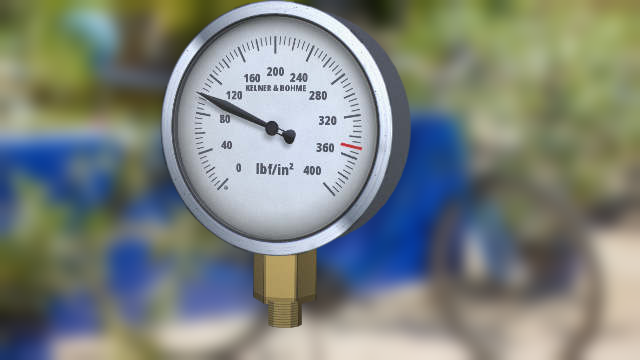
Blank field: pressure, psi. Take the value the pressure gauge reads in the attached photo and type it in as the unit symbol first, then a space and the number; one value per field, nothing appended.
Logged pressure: psi 100
